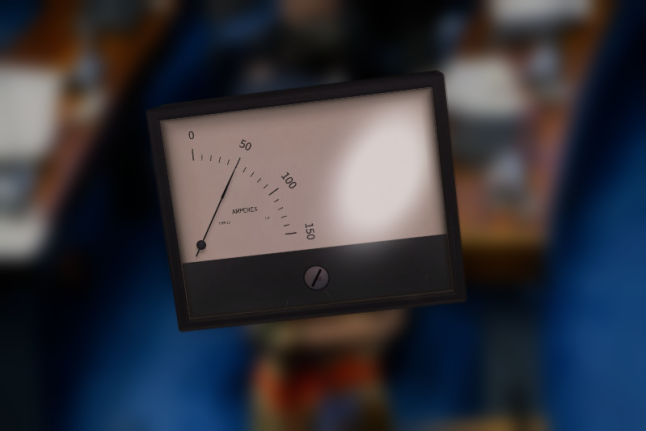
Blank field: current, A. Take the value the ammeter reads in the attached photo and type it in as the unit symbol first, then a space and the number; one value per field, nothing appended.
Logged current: A 50
